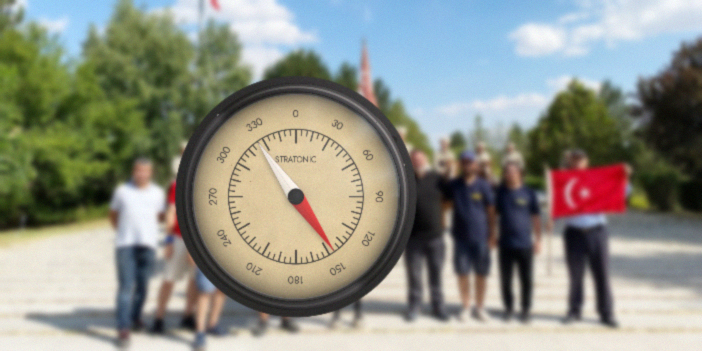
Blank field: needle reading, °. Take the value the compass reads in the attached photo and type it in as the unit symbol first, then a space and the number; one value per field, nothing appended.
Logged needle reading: ° 145
